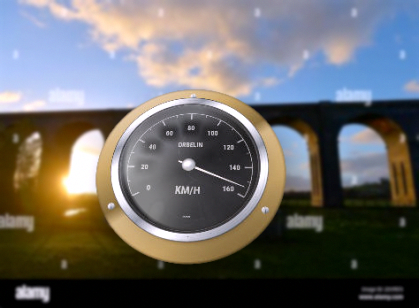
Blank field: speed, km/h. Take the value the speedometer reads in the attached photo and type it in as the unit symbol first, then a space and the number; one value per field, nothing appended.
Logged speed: km/h 155
